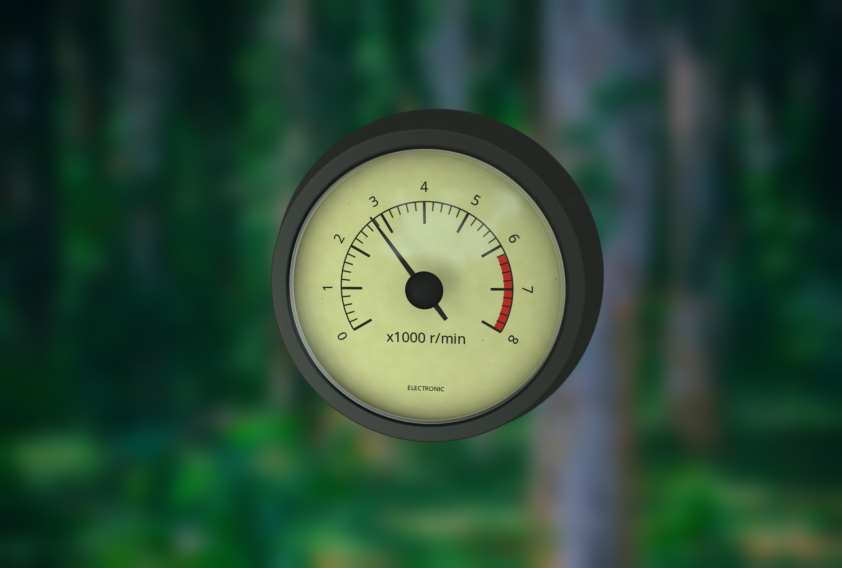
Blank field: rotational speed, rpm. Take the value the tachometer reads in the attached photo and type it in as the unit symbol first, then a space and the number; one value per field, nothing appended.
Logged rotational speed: rpm 2800
